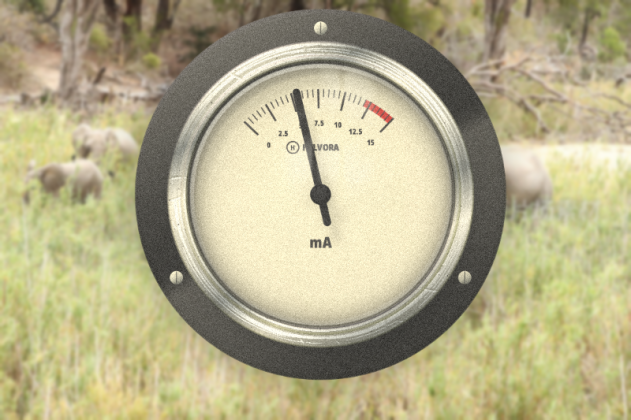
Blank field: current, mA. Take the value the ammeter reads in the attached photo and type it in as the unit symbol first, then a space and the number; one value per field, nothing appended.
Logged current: mA 5.5
